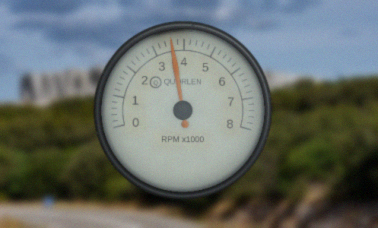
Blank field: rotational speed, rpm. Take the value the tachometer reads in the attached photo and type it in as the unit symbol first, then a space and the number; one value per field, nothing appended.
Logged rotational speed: rpm 3600
